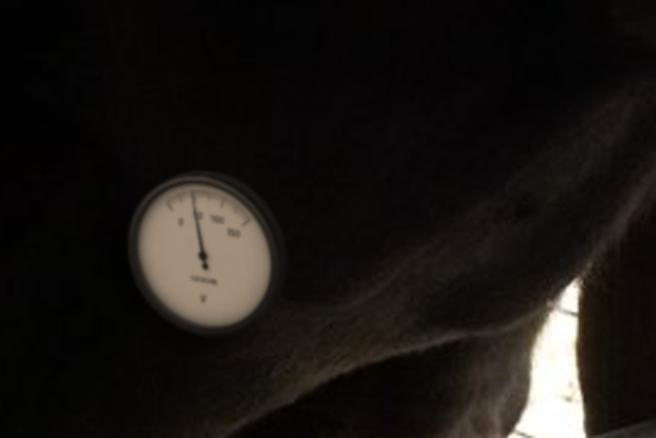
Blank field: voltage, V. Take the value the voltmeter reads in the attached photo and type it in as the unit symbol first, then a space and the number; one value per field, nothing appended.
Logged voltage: V 50
